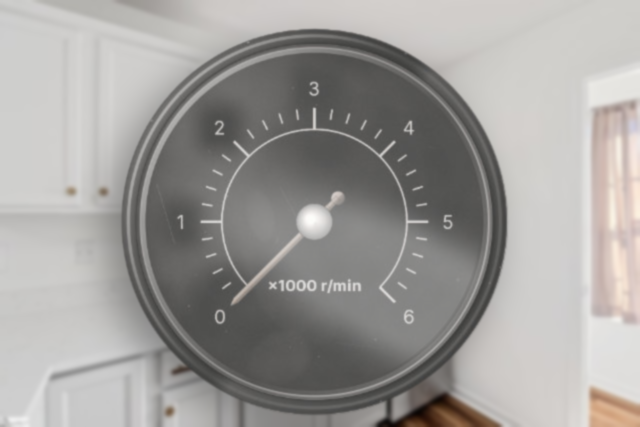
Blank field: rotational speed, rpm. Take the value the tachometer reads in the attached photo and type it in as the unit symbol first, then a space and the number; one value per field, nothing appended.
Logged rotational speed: rpm 0
